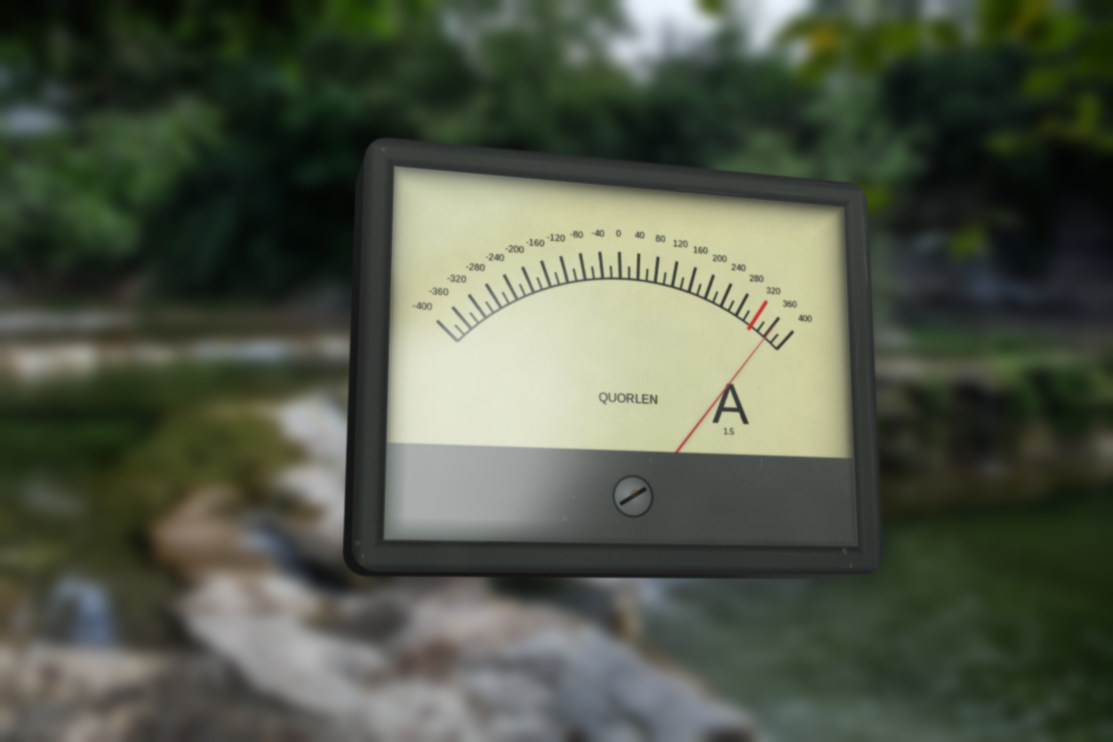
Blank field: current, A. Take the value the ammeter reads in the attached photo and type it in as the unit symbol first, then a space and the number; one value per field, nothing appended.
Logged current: A 360
